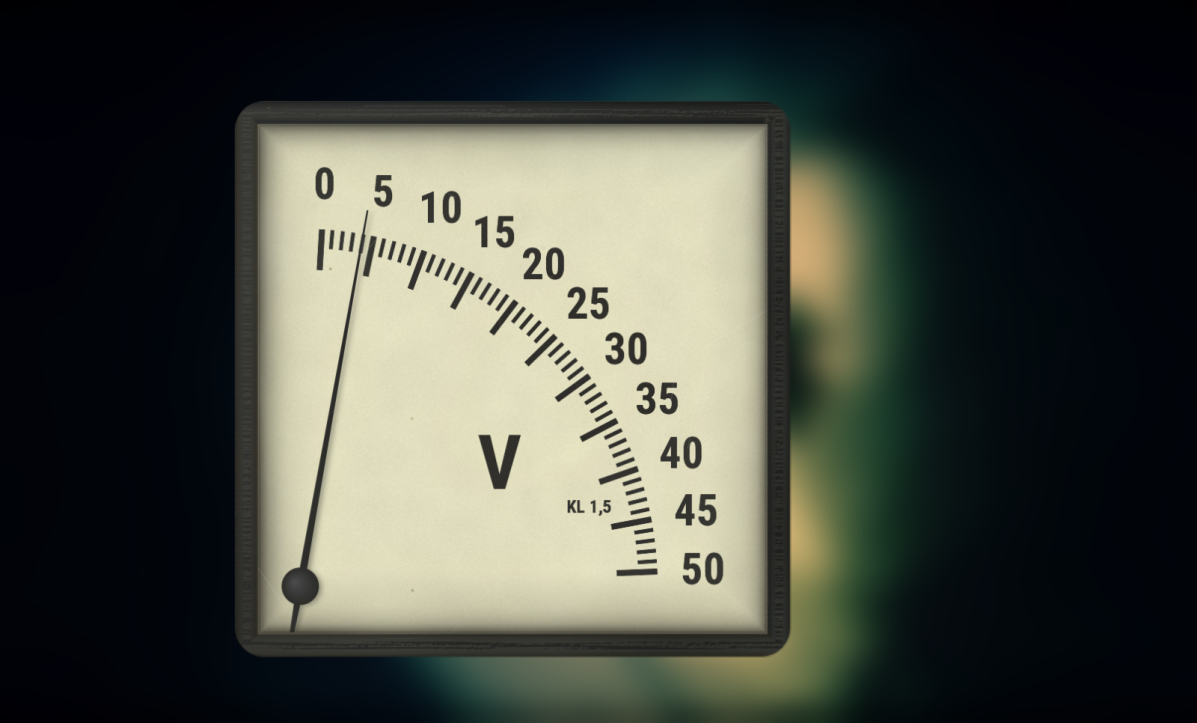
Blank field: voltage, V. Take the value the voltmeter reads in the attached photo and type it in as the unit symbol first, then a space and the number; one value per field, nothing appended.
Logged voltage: V 4
